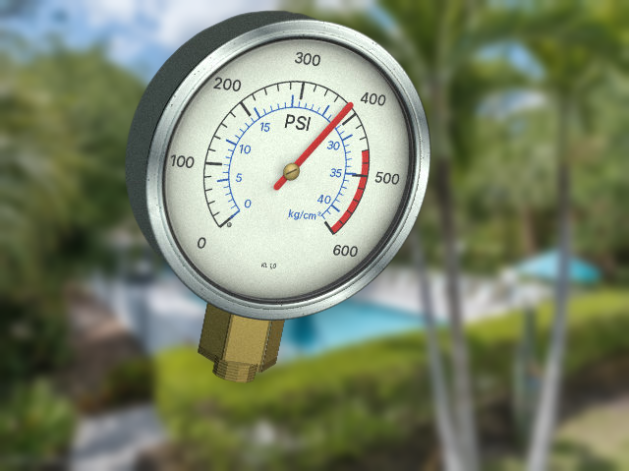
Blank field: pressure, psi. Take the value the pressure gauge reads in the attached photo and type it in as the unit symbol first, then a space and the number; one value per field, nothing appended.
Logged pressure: psi 380
